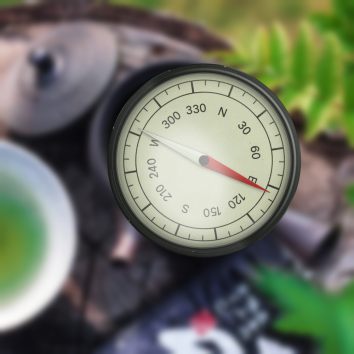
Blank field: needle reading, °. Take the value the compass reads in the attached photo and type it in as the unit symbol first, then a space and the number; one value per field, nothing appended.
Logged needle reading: ° 95
